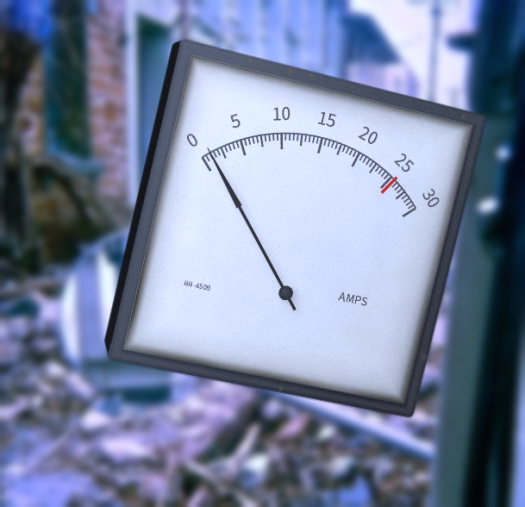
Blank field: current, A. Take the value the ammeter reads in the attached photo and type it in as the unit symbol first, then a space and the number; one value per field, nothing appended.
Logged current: A 1
